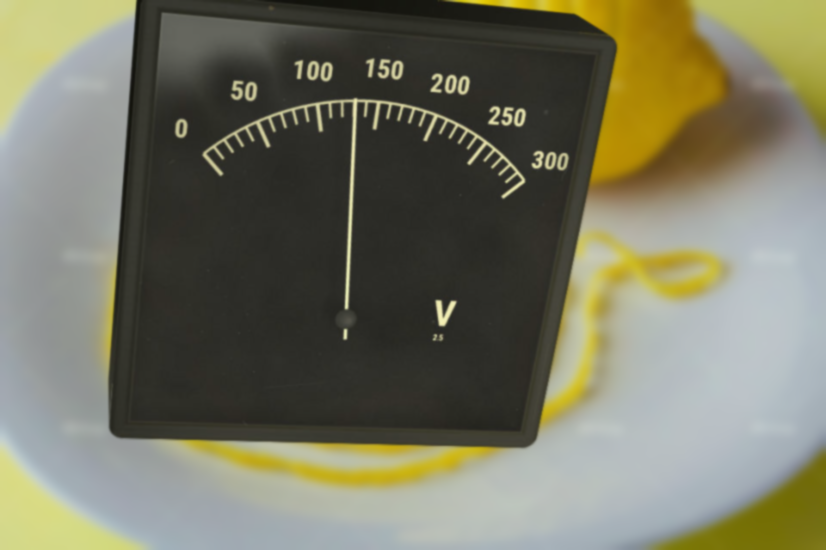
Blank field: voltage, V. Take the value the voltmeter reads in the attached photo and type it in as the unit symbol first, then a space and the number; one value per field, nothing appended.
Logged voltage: V 130
